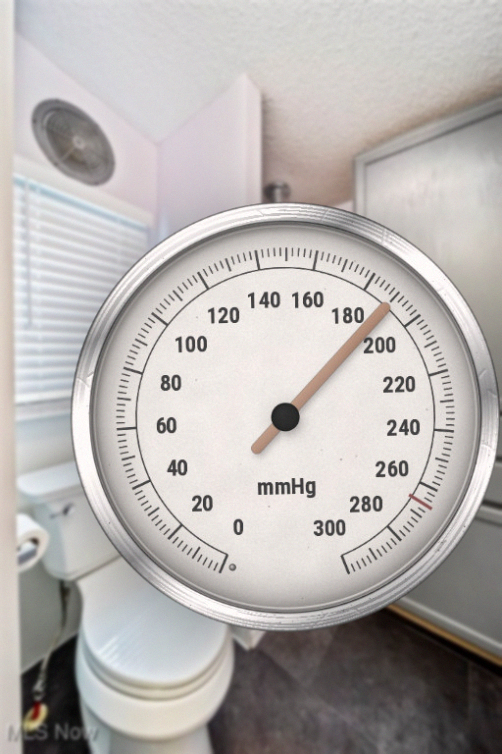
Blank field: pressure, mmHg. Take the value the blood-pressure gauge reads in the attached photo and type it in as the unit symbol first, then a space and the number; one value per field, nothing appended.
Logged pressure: mmHg 190
